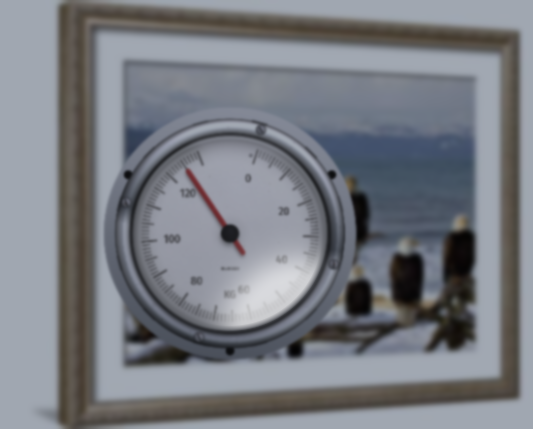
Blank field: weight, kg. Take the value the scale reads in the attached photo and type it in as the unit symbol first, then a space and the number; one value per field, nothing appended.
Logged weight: kg 125
